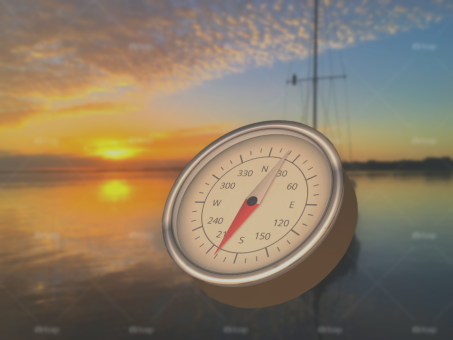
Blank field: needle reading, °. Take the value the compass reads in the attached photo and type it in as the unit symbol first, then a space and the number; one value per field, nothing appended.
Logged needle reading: ° 200
